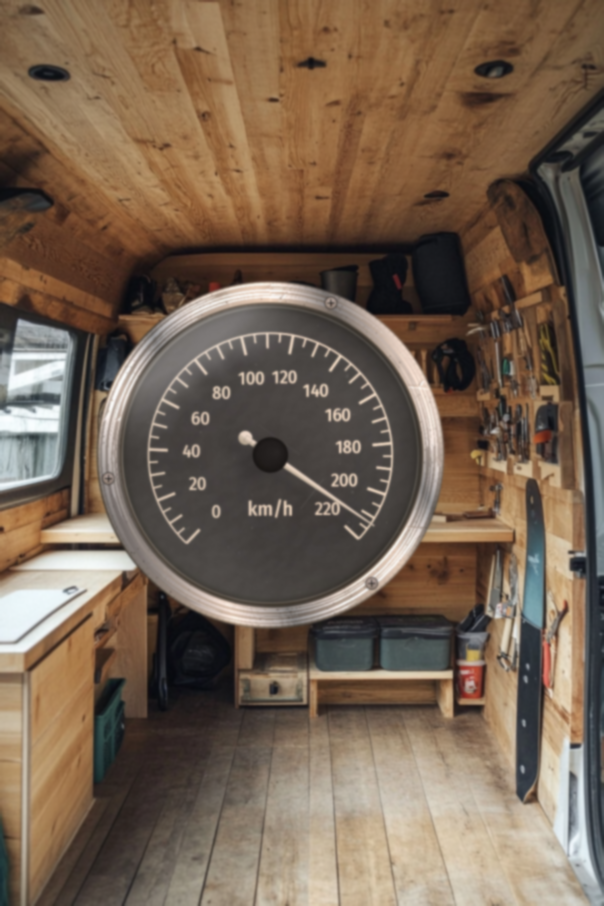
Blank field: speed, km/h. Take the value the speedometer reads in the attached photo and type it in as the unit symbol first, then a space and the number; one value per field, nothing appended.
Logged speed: km/h 212.5
